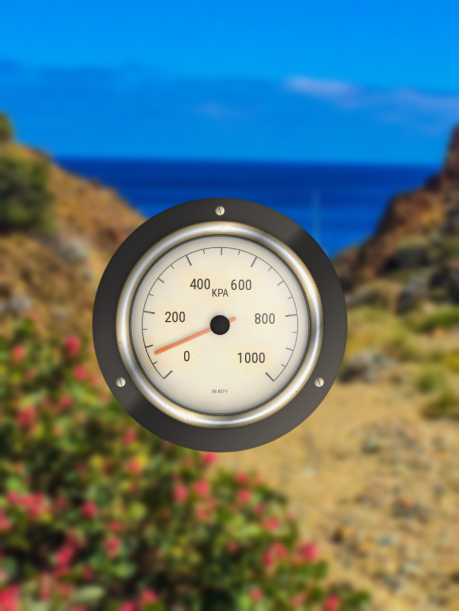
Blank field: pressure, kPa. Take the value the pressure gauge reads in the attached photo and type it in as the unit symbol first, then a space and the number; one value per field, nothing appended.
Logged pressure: kPa 75
